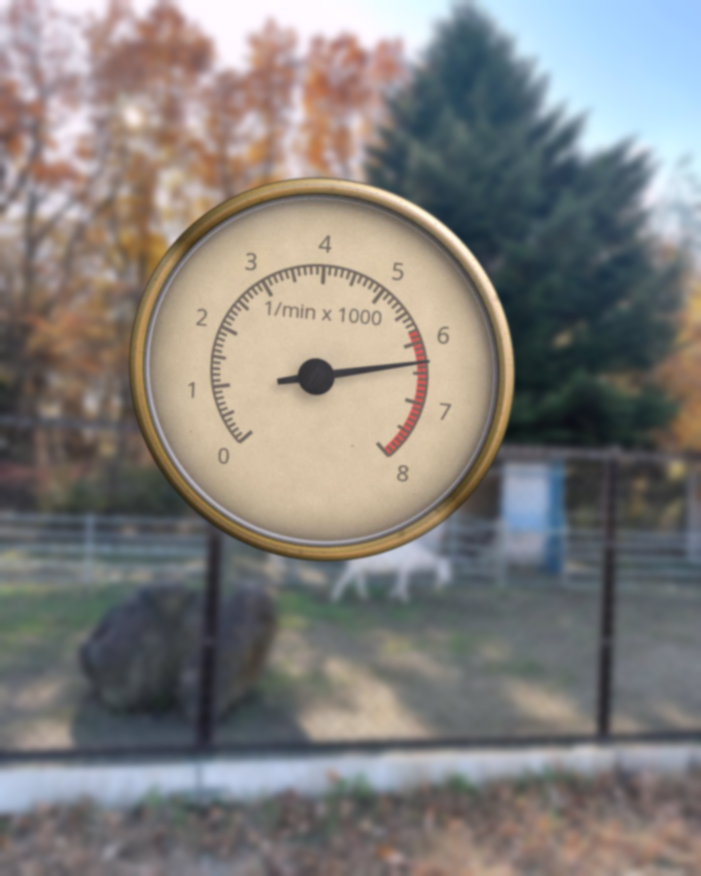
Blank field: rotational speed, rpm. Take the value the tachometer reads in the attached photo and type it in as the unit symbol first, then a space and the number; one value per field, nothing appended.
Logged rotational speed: rpm 6300
